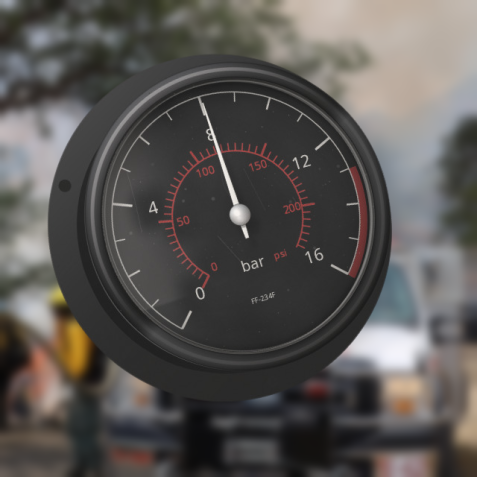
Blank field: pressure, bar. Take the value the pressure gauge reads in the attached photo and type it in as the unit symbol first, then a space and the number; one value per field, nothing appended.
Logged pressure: bar 8
